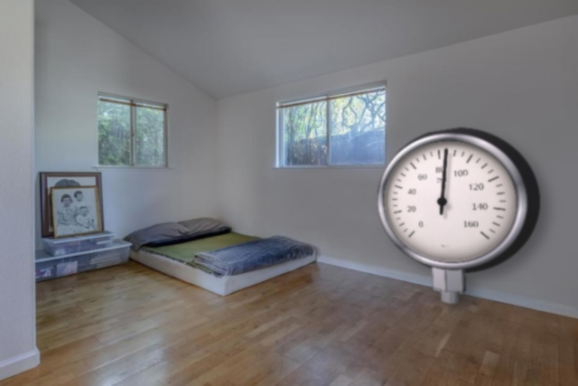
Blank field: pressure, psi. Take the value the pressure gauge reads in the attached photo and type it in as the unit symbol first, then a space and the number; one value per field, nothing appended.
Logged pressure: psi 85
